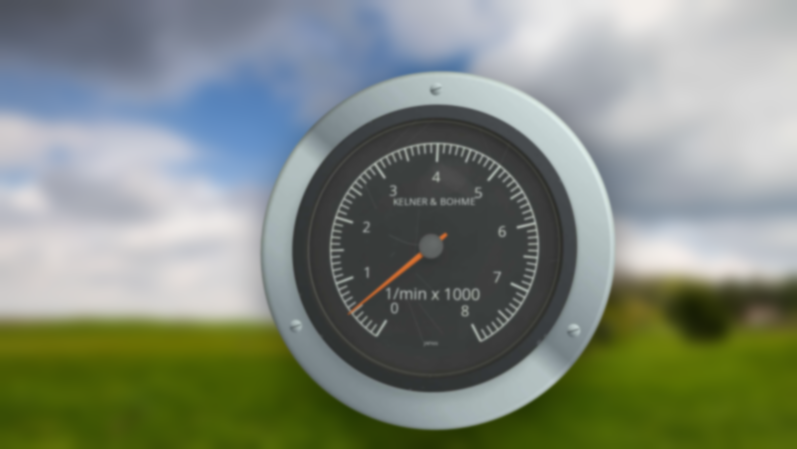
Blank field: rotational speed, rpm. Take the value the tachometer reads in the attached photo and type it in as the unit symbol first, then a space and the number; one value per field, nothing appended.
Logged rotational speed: rpm 500
